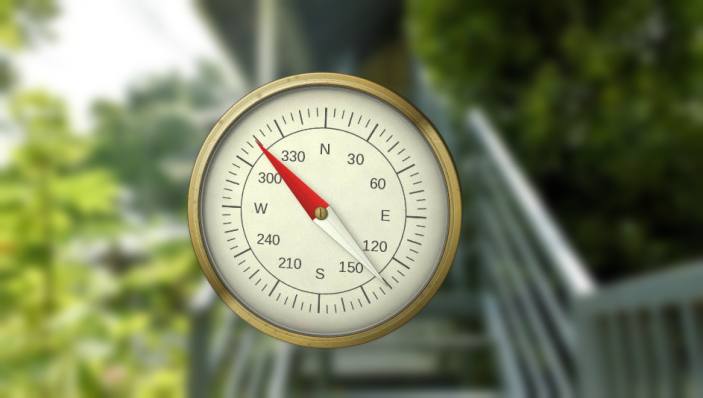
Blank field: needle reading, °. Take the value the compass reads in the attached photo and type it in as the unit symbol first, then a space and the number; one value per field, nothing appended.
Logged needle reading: ° 315
